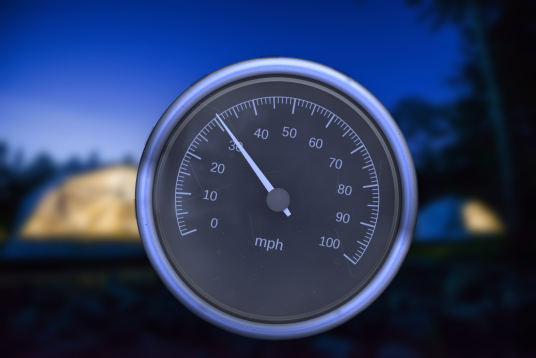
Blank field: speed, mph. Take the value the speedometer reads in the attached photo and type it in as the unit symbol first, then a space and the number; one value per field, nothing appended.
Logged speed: mph 31
